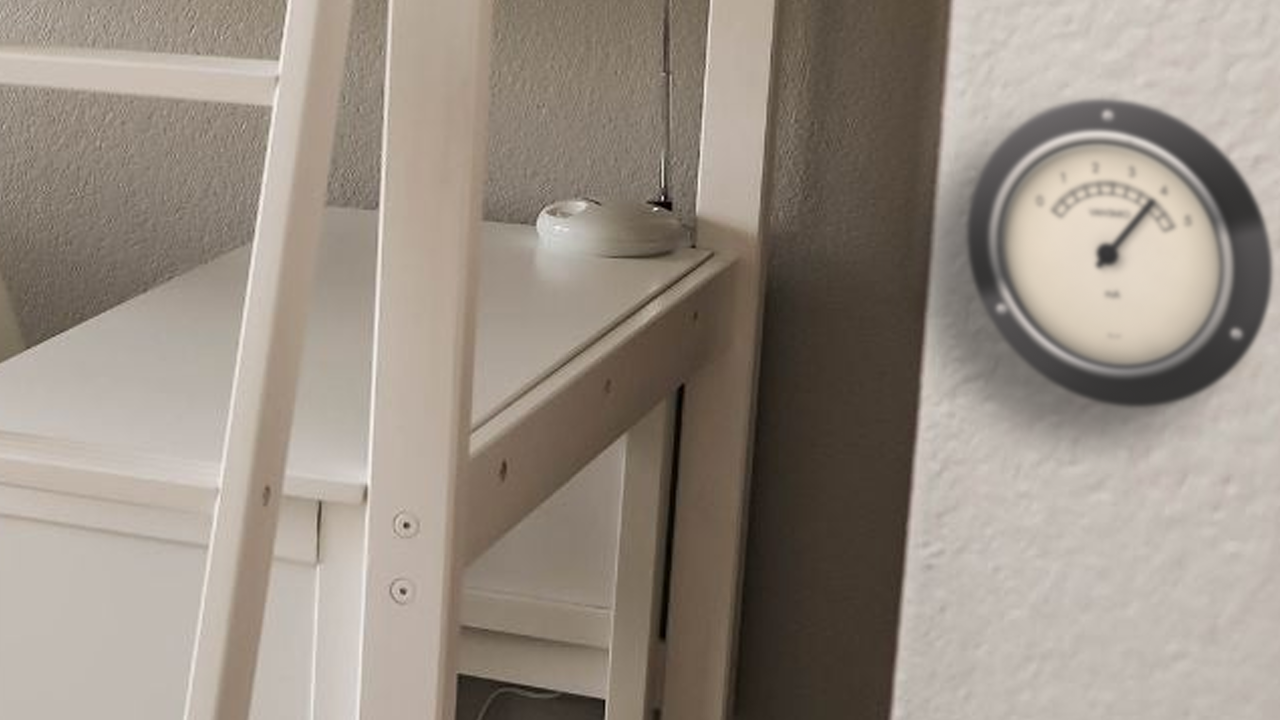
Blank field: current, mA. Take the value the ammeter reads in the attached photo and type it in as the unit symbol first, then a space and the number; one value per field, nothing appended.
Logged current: mA 4
